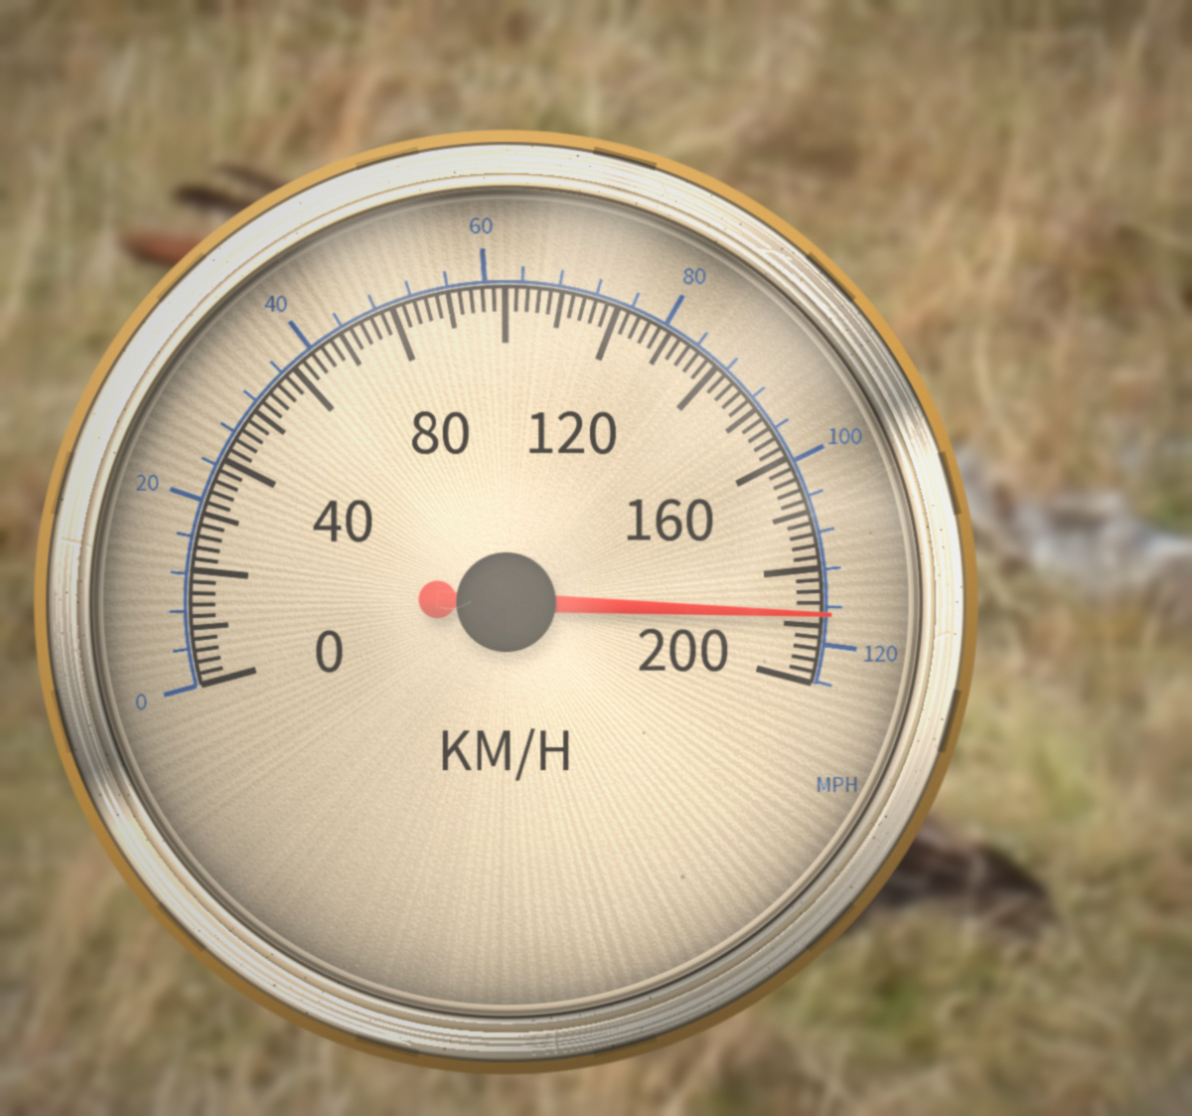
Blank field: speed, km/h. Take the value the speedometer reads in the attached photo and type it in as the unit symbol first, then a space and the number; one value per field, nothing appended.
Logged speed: km/h 188
